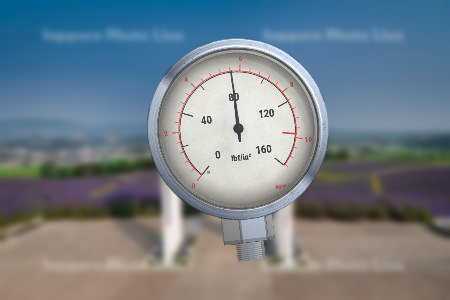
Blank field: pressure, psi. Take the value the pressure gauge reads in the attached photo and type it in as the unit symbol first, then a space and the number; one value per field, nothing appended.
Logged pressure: psi 80
